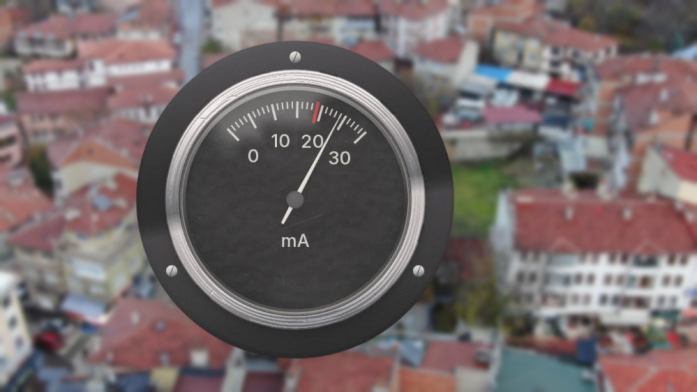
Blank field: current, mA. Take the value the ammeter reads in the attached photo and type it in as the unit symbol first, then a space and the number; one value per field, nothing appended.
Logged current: mA 24
